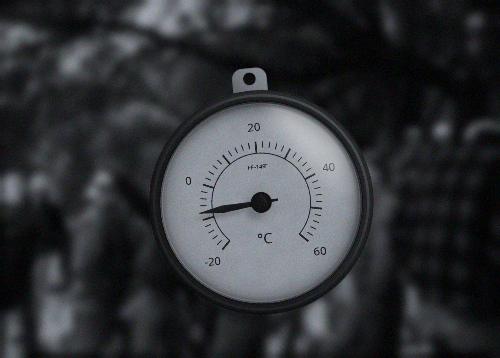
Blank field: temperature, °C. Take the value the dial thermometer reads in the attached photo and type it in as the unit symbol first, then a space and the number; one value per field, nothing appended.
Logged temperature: °C -8
